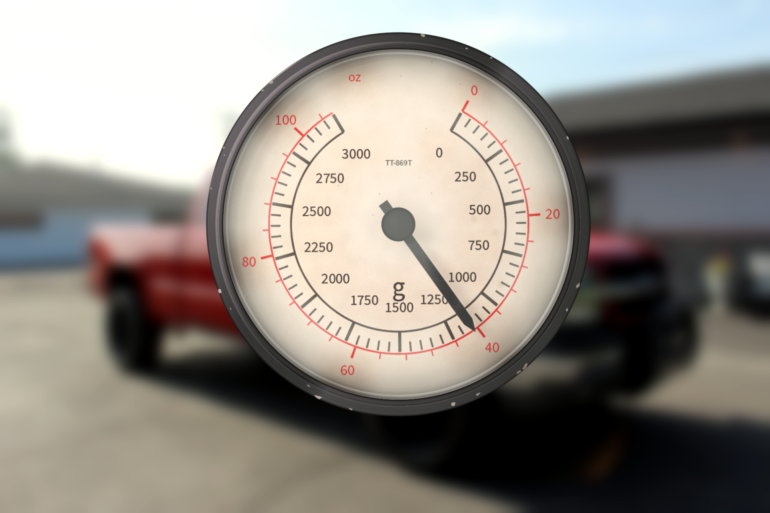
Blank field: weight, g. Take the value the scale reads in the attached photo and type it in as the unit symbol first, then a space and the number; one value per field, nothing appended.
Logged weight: g 1150
